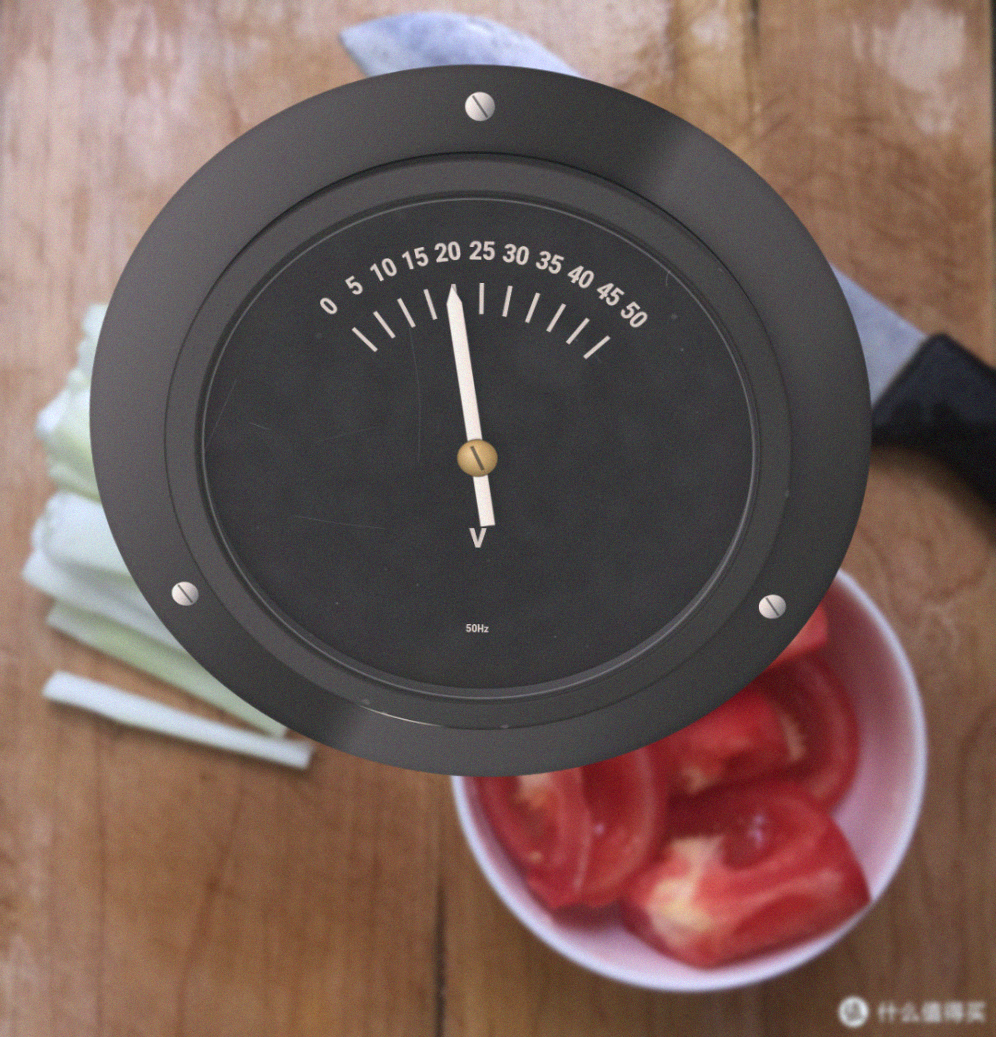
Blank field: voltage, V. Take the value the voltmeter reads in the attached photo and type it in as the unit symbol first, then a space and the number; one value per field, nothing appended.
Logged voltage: V 20
